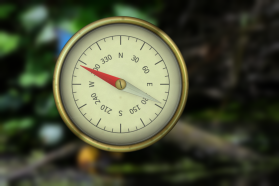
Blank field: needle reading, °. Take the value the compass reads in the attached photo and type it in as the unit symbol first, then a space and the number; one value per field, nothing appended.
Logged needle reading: ° 295
